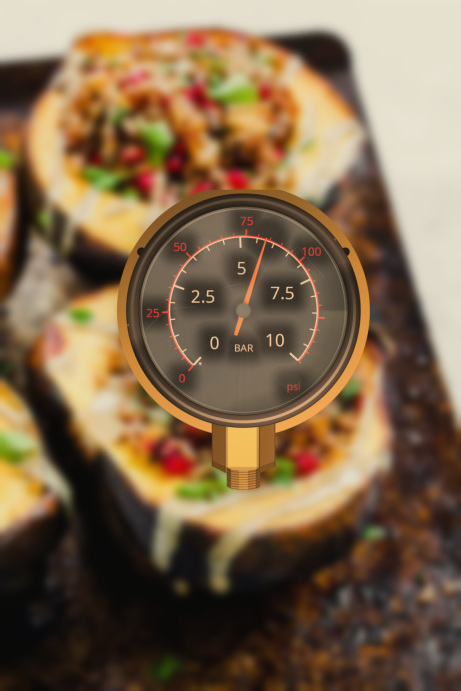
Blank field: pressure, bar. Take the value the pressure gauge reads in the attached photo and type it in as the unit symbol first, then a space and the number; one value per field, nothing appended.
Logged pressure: bar 5.75
